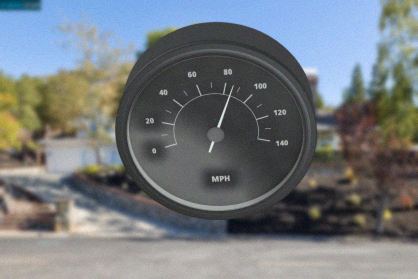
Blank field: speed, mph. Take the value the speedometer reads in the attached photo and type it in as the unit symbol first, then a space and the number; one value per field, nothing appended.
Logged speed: mph 85
